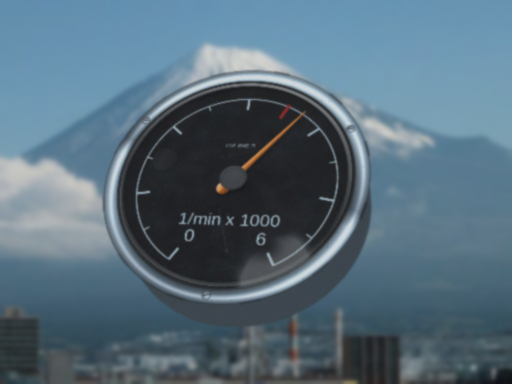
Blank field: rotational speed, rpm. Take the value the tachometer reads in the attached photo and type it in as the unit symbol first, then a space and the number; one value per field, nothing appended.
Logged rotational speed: rpm 3750
